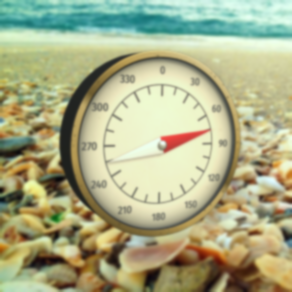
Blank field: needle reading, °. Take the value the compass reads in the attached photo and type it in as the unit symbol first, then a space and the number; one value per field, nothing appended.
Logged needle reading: ° 75
